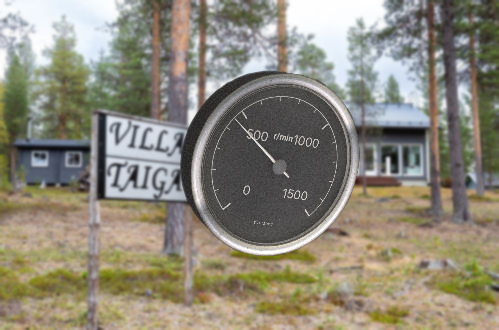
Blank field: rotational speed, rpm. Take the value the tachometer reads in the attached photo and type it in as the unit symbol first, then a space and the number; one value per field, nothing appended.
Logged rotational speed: rpm 450
